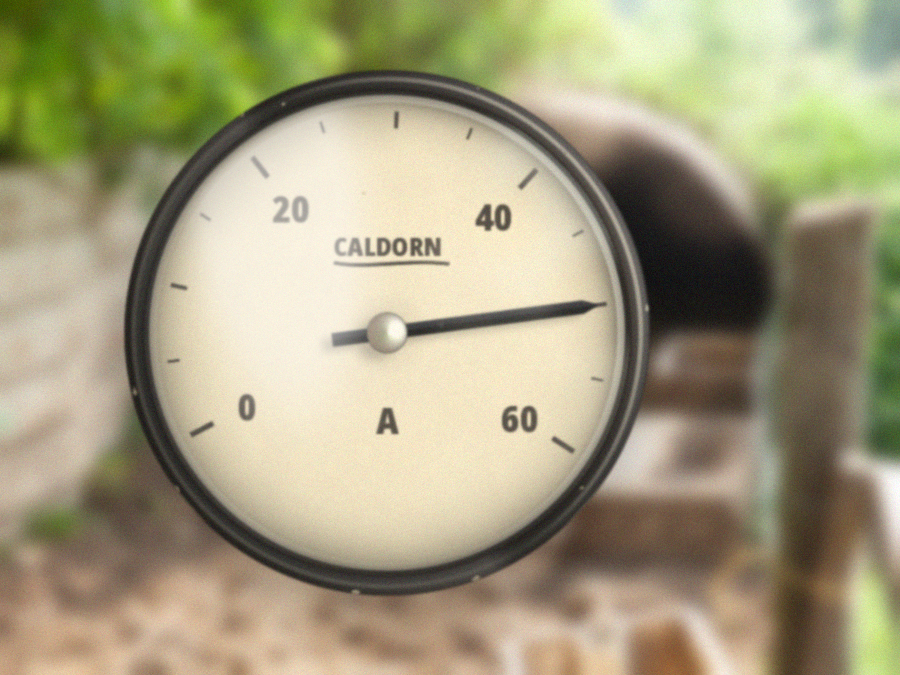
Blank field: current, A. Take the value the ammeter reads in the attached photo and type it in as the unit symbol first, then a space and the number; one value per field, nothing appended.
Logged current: A 50
